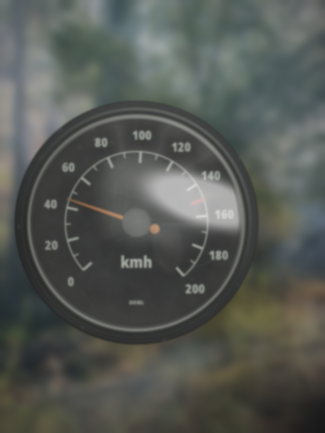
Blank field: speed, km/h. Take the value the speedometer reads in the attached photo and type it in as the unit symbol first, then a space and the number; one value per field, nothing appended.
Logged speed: km/h 45
